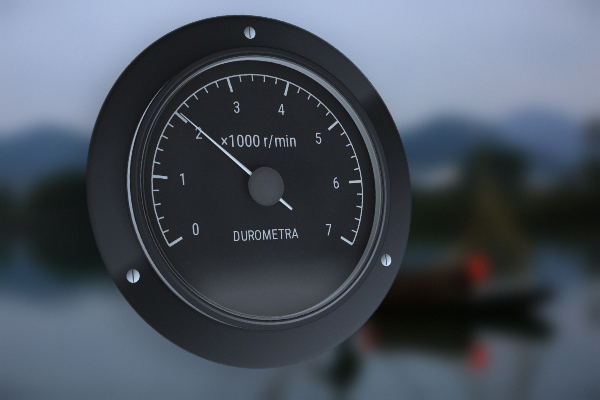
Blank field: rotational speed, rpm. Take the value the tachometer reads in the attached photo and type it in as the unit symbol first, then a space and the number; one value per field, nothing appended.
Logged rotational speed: rpm 2000
